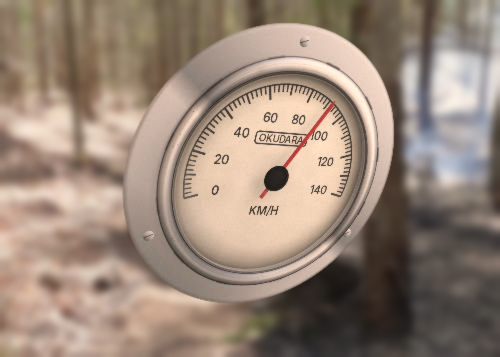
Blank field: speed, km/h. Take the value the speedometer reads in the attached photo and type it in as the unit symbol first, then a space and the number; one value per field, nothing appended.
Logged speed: km/h 90
